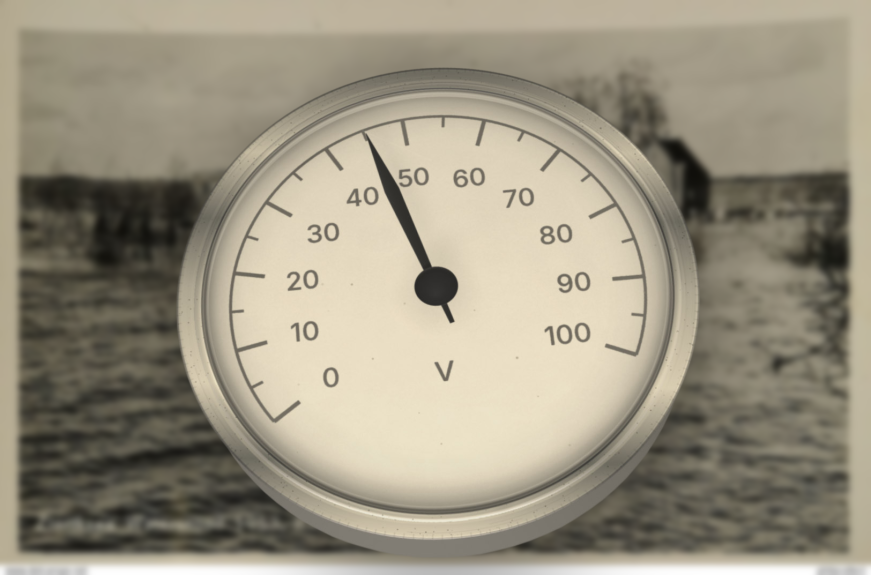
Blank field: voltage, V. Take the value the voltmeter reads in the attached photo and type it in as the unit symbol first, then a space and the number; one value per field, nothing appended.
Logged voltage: V 45
